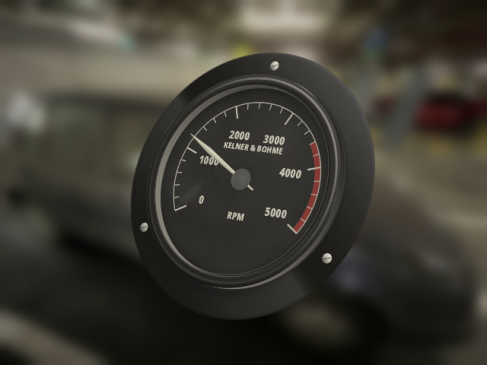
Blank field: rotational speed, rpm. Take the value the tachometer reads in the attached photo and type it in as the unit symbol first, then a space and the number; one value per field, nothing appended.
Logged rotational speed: rpm 1200
